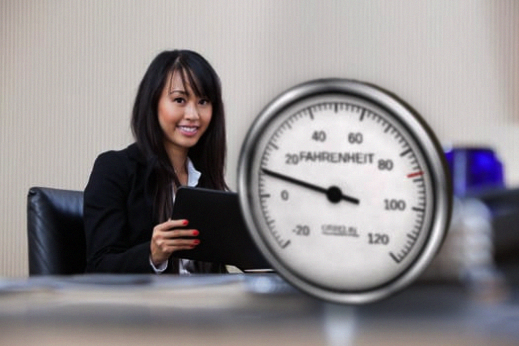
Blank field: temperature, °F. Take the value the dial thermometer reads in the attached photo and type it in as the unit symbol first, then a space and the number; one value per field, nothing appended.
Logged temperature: °F 10
